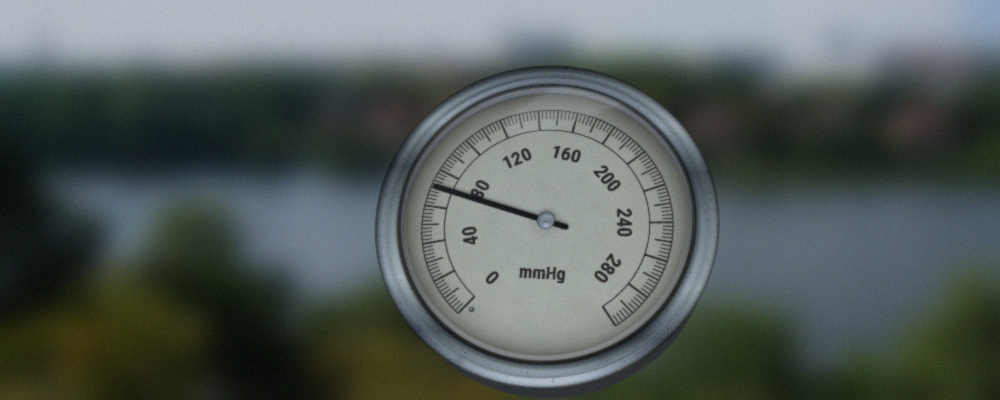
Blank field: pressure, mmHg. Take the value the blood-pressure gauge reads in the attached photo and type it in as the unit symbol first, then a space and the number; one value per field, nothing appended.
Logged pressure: mmHg 70
